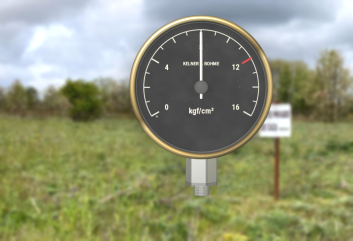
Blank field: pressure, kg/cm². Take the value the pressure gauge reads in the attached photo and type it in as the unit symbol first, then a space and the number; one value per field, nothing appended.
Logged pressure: kg/cm² 8
